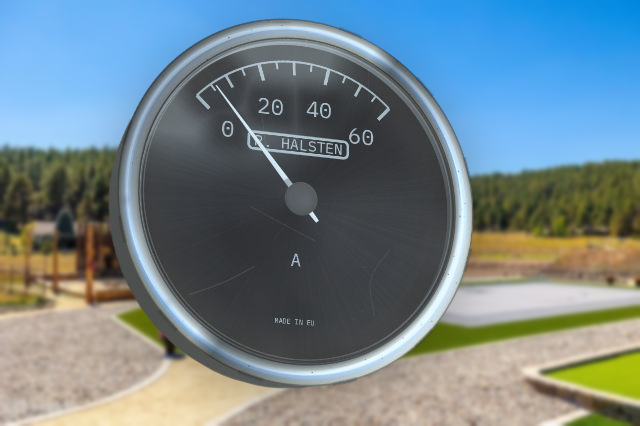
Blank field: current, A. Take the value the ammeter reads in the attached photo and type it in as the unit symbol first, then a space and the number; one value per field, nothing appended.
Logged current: A 5
